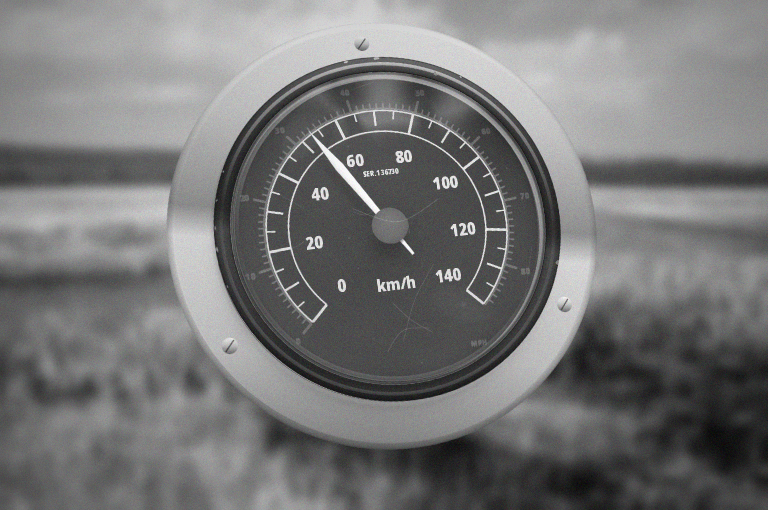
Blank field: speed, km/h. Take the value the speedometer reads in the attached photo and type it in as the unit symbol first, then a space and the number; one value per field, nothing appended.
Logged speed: km/h 52.5
